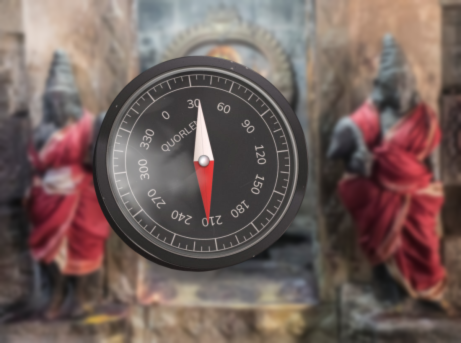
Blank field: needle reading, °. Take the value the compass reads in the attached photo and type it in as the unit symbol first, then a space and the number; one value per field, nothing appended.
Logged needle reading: ° 215
